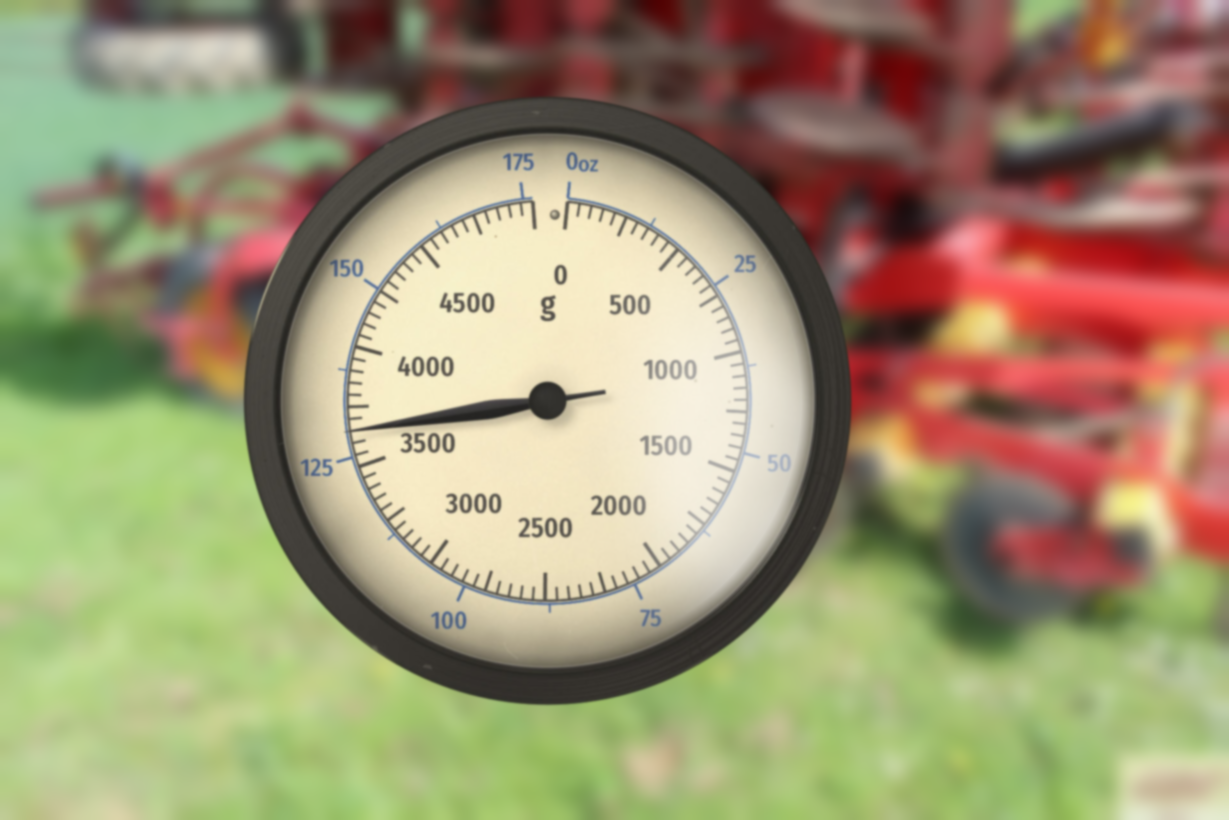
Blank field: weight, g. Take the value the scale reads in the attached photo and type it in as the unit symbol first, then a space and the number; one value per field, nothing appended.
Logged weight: g 3650
